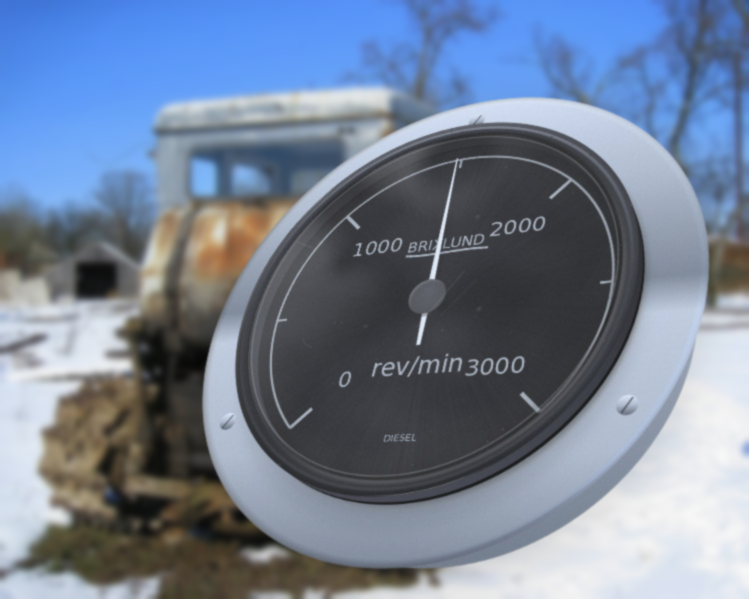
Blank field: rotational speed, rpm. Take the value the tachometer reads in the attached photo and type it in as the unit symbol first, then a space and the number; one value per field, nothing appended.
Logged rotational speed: rpm 1500
